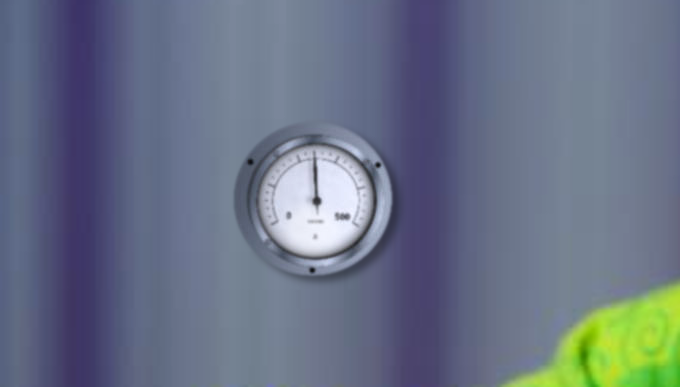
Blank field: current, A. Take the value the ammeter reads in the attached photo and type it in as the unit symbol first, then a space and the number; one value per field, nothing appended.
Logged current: A 240
